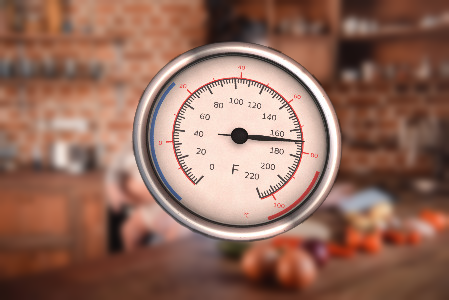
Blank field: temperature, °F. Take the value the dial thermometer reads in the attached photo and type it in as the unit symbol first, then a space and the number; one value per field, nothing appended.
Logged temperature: °F 170
